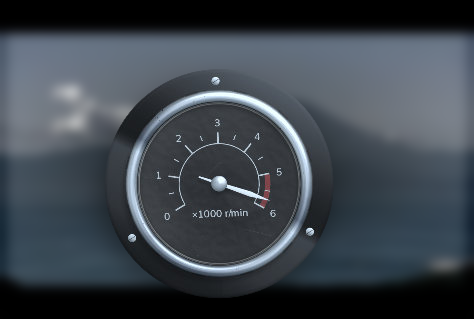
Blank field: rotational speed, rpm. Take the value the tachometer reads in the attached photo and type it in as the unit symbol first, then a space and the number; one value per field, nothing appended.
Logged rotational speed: rpm 5750
